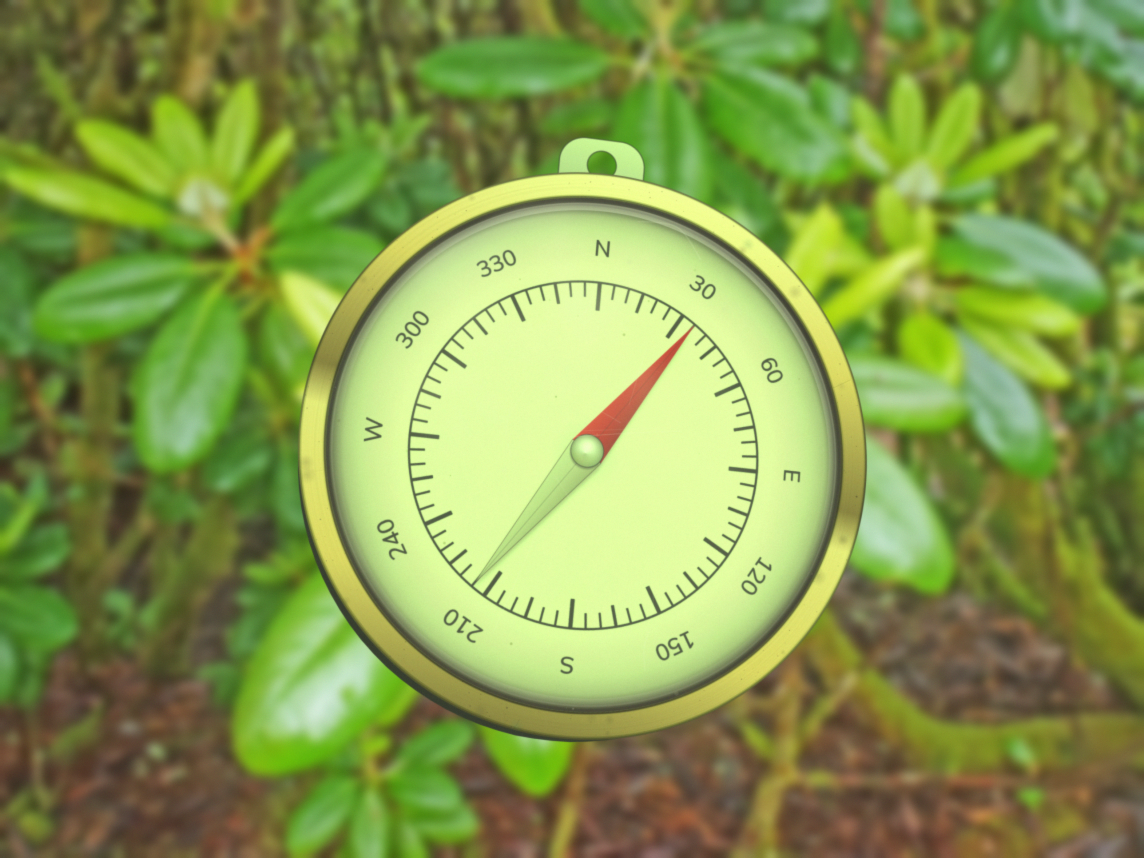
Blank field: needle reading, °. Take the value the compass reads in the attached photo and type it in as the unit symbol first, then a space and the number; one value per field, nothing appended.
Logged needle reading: ° 35
